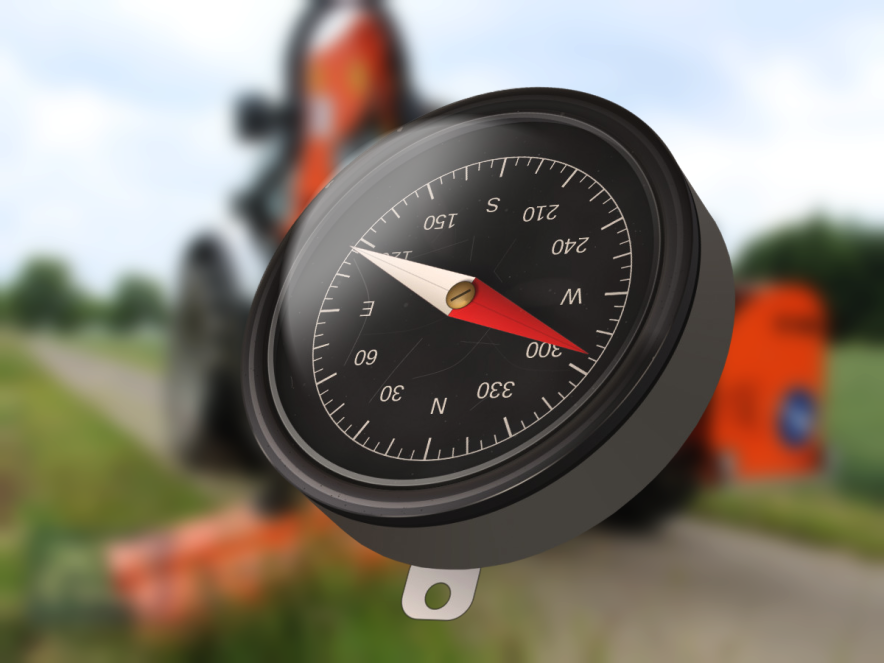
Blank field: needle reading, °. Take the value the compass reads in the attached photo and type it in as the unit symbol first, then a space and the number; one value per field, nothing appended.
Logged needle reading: ° 295
